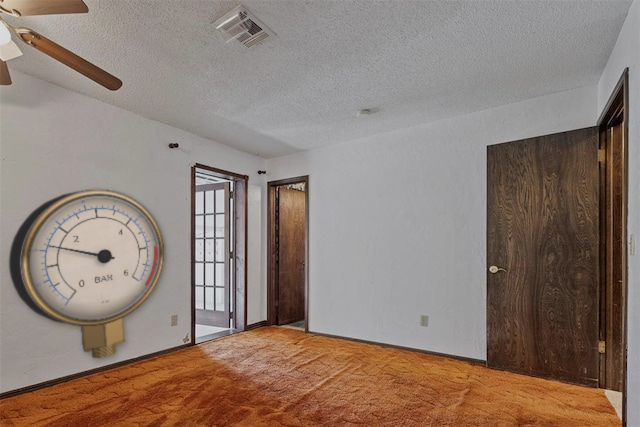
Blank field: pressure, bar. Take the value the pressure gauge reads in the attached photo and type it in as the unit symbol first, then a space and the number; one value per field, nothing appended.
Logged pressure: bar 1.5
